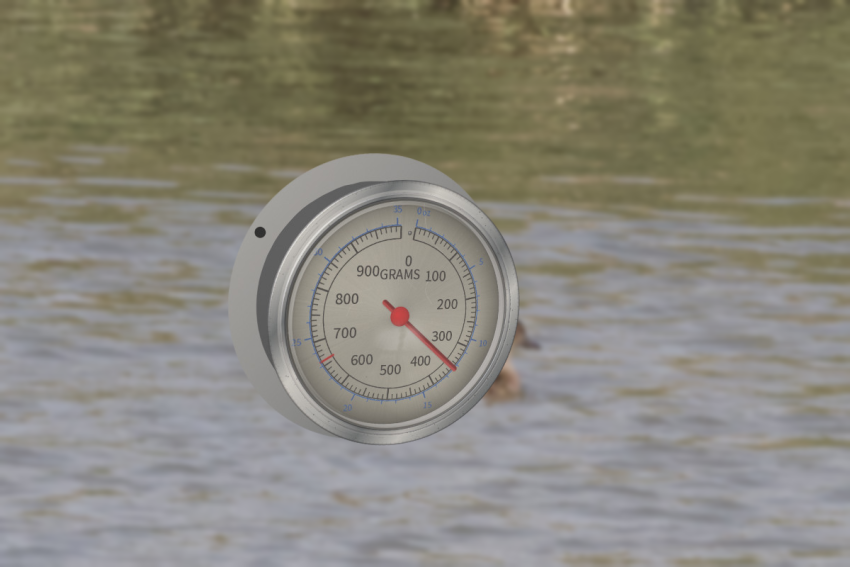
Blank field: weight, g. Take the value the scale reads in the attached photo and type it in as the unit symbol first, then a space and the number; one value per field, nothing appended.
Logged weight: g 350
